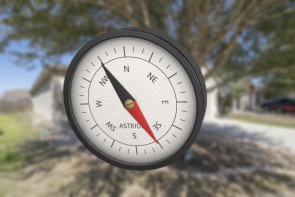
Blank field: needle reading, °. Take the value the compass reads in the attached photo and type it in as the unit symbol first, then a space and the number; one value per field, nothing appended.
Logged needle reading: ° 150
